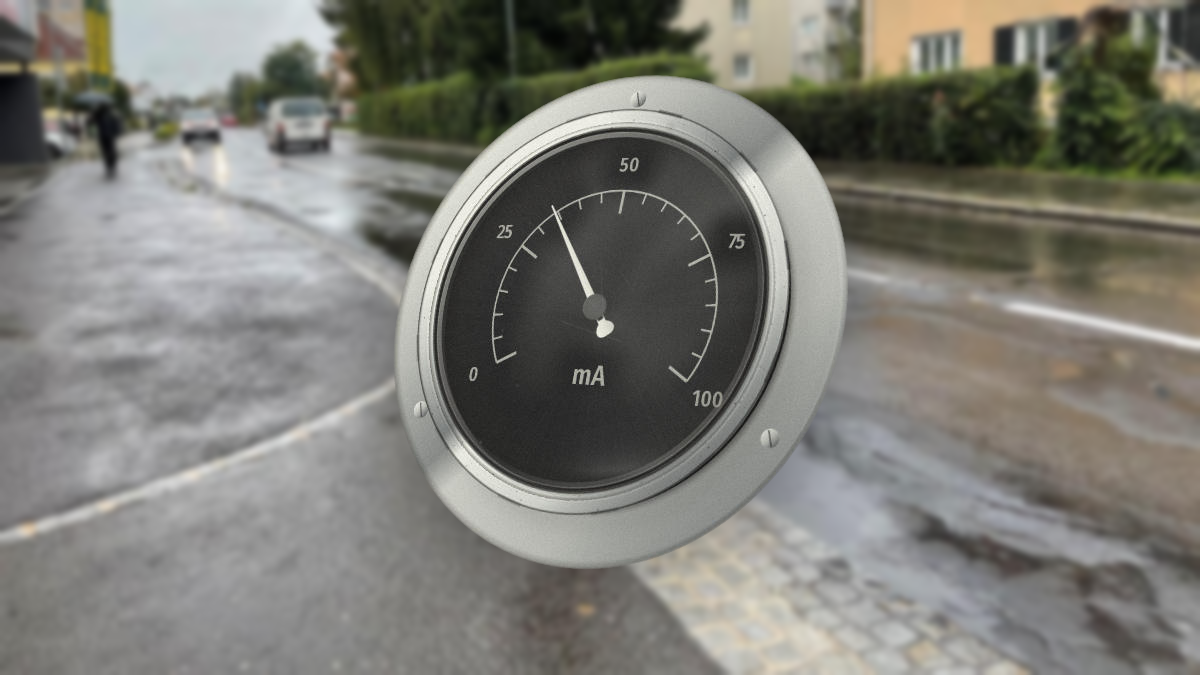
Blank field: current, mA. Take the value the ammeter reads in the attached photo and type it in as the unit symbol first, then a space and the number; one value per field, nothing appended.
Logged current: mA 35
